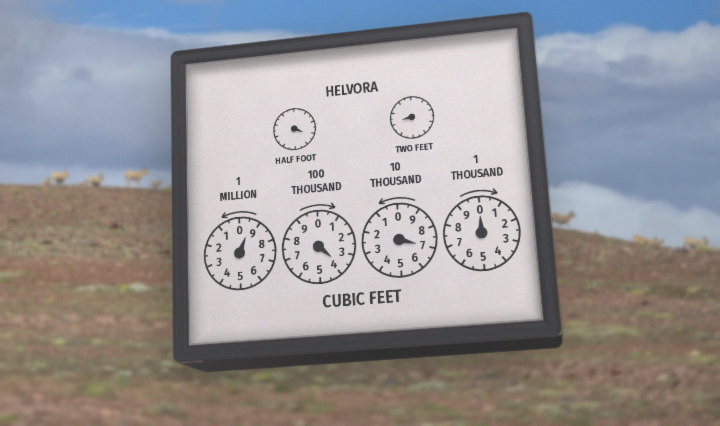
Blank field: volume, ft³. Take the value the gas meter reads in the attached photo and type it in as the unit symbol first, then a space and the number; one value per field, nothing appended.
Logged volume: ft³ 937000
